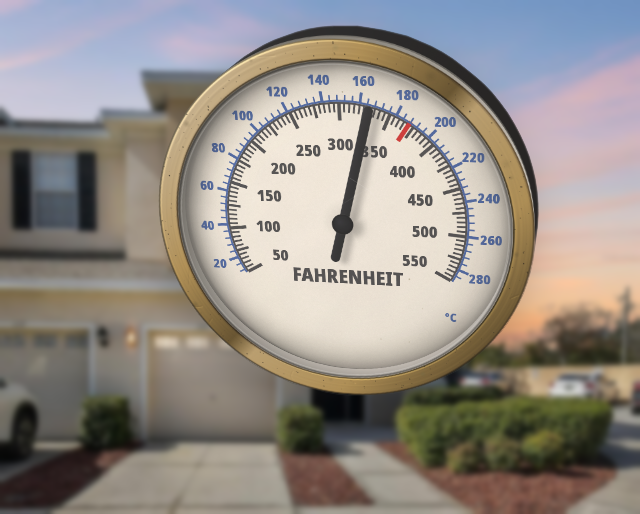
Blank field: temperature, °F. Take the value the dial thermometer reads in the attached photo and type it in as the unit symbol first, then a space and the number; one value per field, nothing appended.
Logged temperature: °F 330
